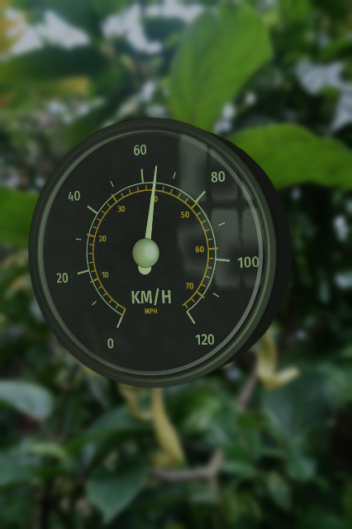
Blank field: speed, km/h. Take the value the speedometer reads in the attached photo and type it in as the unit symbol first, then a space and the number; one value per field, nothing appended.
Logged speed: km/h 65
